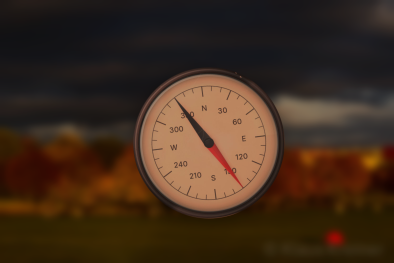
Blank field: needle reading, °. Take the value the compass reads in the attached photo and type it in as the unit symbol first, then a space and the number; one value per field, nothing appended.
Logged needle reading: ° 150
